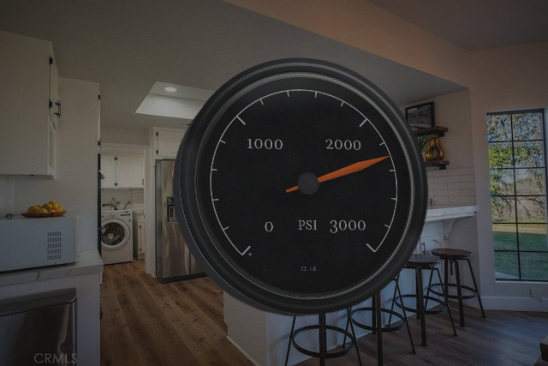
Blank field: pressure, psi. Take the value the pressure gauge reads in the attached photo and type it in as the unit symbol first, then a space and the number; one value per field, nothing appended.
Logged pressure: psi 2300
